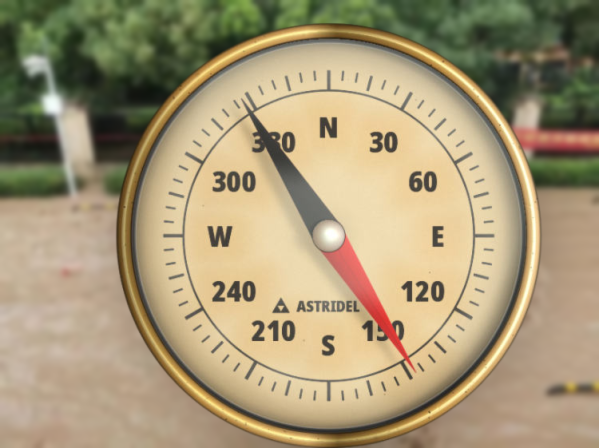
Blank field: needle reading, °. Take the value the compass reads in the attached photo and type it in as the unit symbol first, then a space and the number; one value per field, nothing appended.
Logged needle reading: ° 147.5
